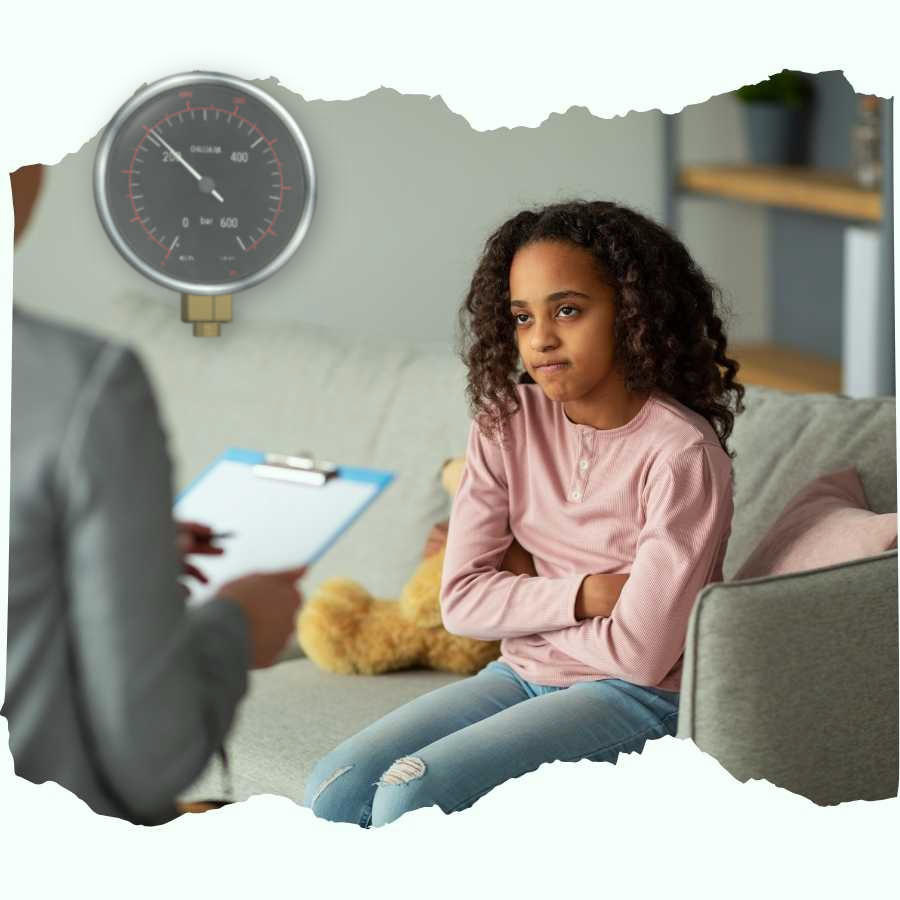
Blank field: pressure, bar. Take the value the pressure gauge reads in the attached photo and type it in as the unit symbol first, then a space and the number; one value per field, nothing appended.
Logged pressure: bar 210
